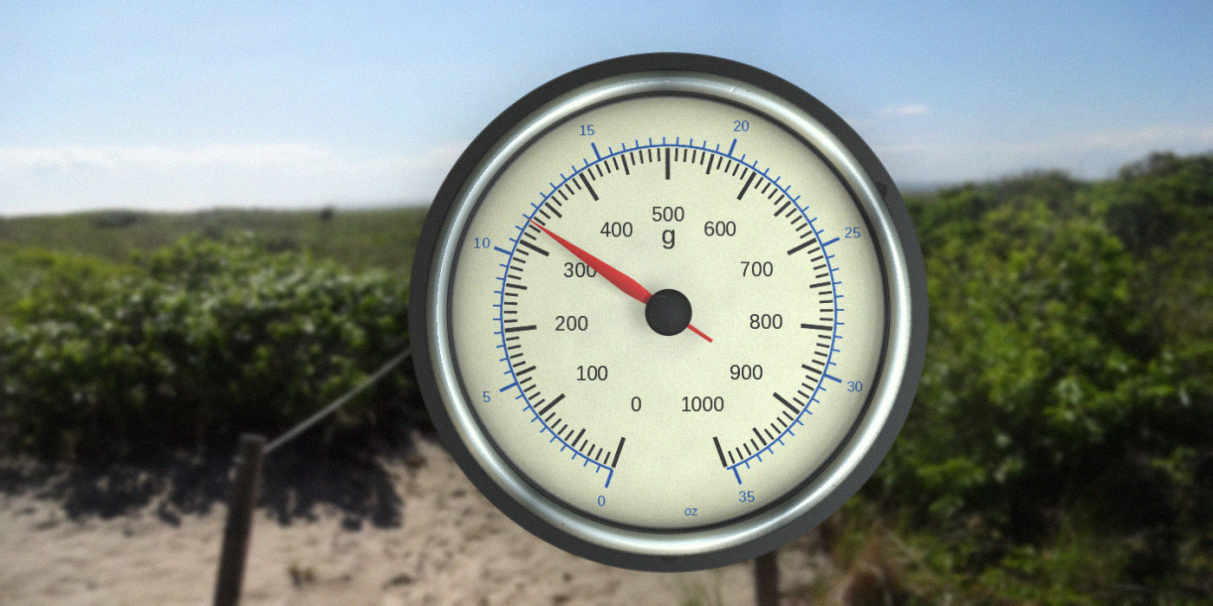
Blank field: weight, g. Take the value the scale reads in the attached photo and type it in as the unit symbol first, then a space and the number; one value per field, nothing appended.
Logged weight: g 325
